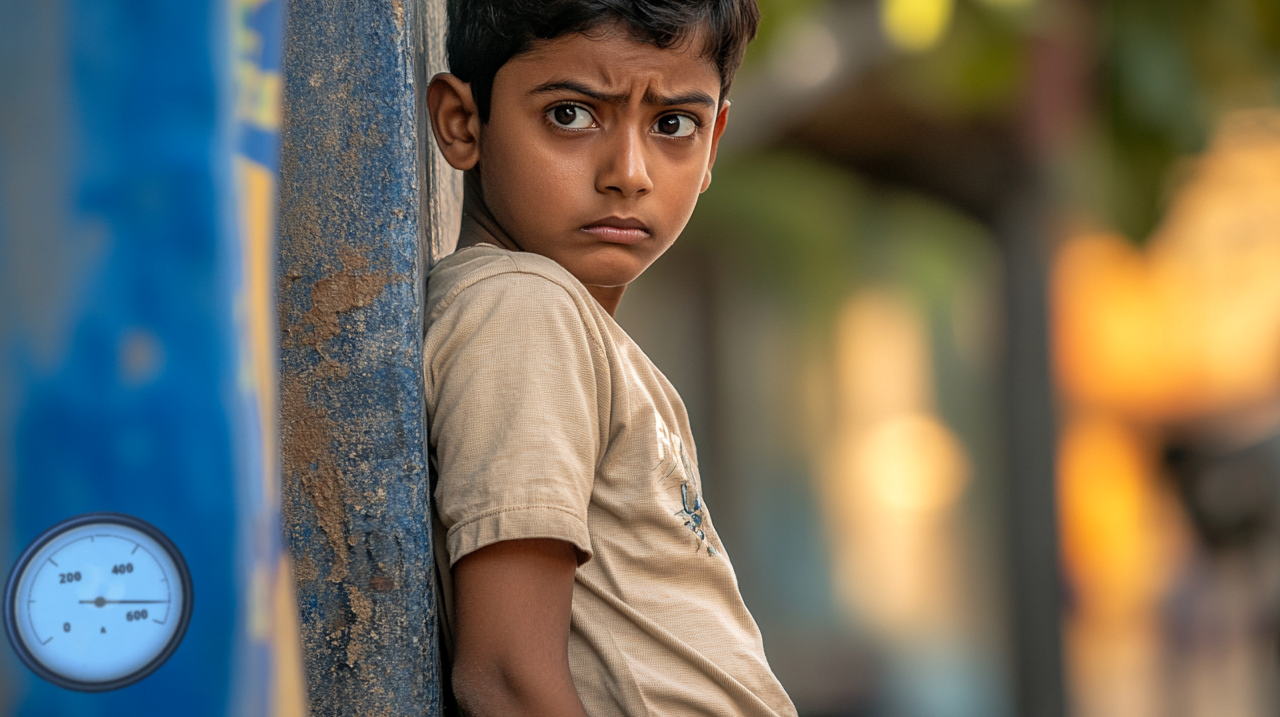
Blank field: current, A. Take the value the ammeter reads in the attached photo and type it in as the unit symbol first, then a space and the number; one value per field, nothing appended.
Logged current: A 550
